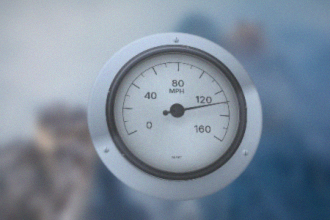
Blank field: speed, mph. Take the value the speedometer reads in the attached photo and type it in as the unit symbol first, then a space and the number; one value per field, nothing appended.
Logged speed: mph 130
